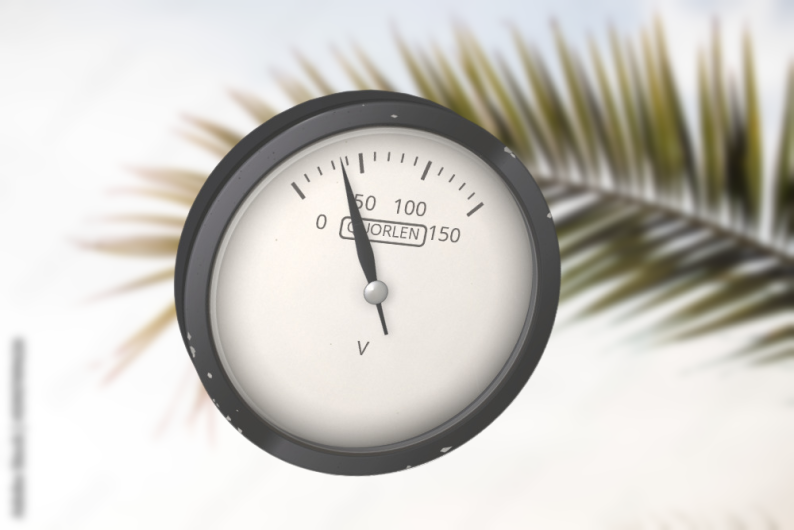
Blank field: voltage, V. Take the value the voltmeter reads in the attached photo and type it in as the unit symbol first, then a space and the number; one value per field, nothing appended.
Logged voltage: V 35
